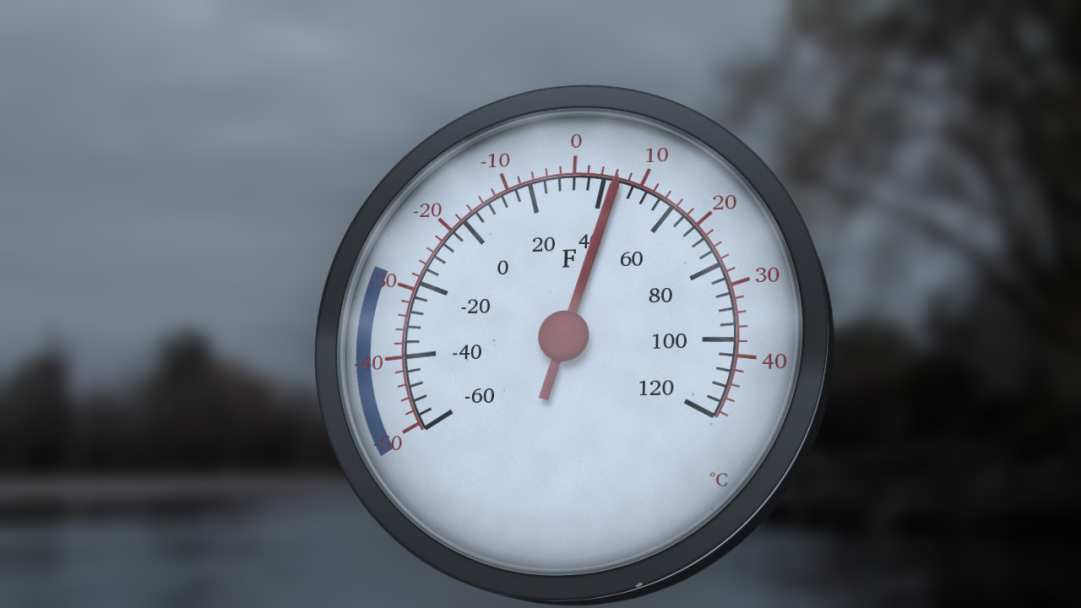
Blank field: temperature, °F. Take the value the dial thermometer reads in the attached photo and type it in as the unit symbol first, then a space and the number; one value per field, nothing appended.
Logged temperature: °F 44
